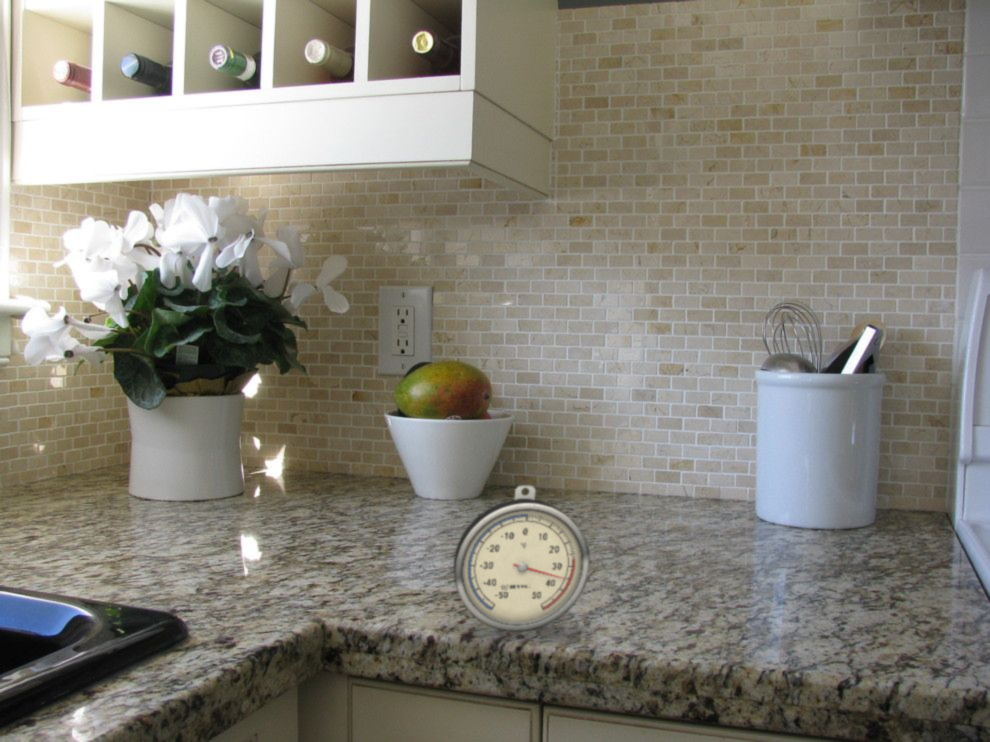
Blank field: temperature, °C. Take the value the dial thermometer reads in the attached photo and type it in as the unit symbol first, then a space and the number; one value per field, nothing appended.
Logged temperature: °C 35
